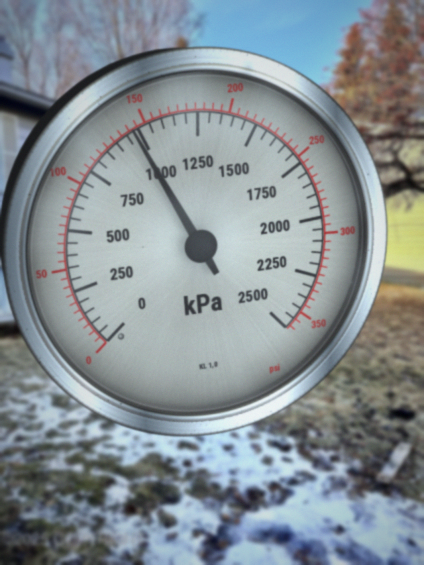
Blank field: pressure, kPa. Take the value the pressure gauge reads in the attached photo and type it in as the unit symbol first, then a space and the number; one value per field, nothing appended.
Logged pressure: kPa 975
